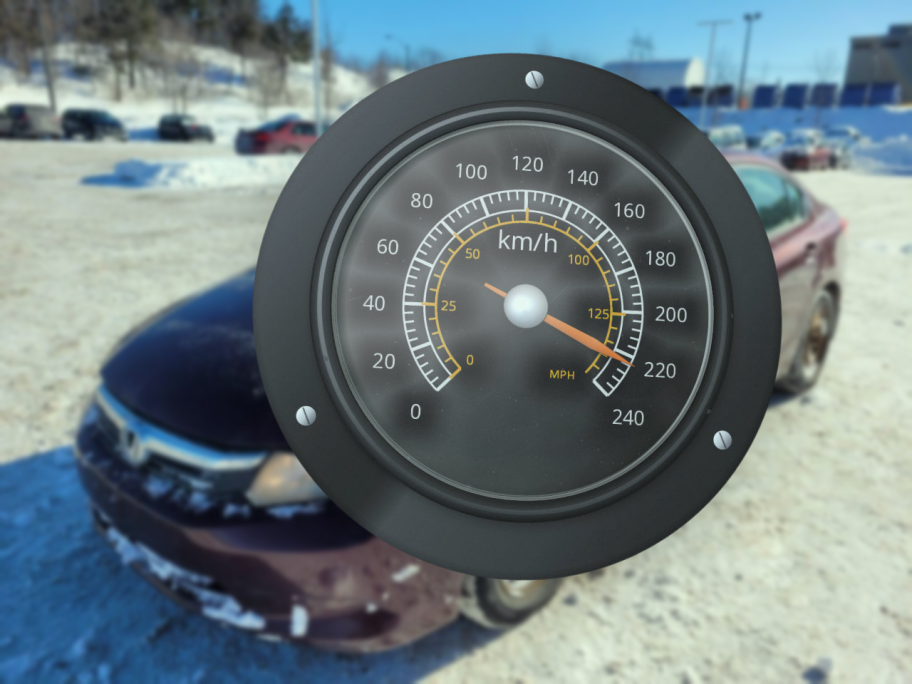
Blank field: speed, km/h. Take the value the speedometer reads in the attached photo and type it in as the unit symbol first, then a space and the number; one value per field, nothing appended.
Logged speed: km/h 224
